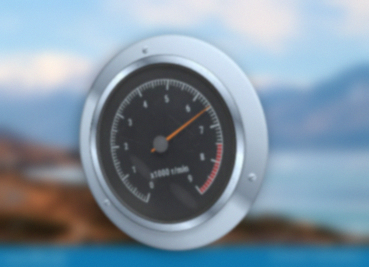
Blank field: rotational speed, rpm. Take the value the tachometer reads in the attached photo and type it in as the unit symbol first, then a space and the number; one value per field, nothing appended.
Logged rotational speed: rpm 6500
